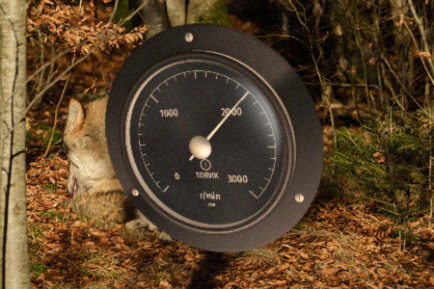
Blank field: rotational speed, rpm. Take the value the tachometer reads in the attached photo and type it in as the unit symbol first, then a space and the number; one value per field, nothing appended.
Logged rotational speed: rpm 2000
